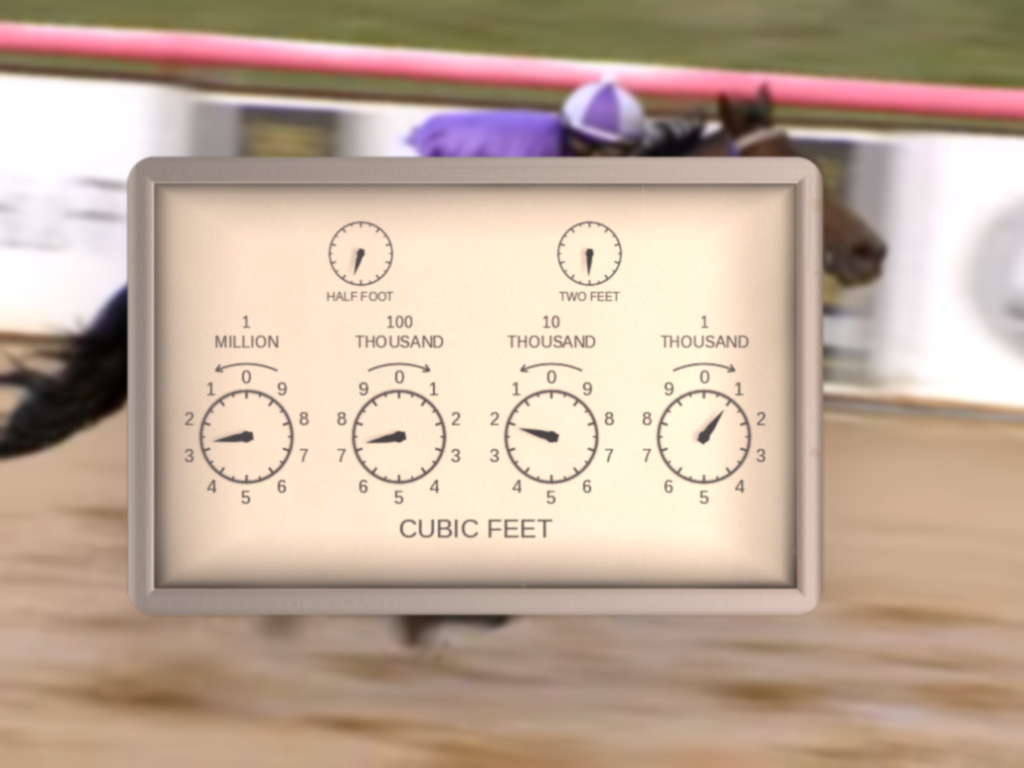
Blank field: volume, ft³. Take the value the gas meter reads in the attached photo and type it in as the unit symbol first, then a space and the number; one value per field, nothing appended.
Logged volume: ft³ 272100
